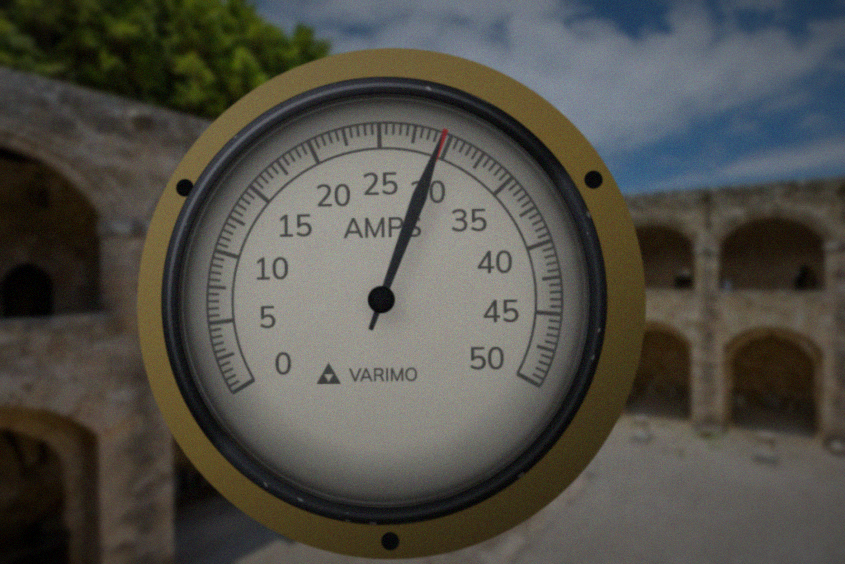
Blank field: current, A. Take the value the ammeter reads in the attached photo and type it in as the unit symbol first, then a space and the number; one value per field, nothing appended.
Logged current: A 29.5
